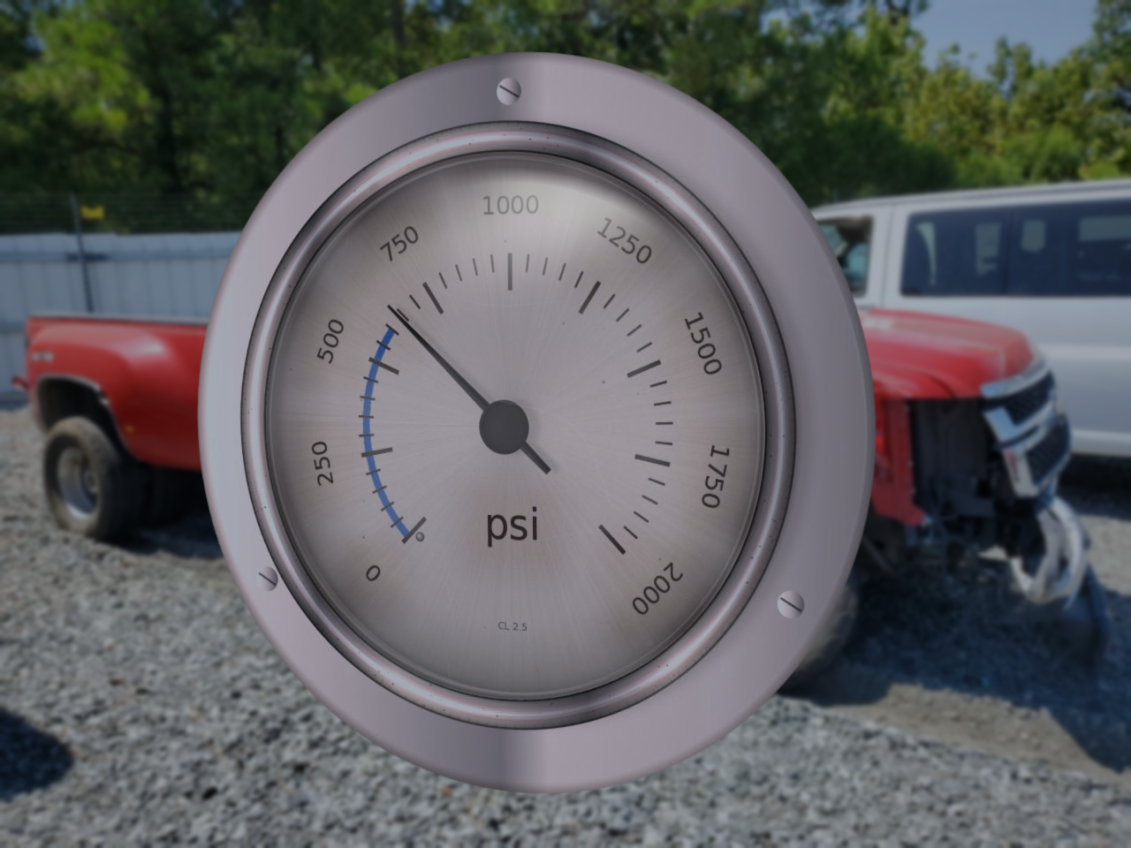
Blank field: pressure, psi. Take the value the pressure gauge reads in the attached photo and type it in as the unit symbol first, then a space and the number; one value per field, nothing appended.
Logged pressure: psi 650
